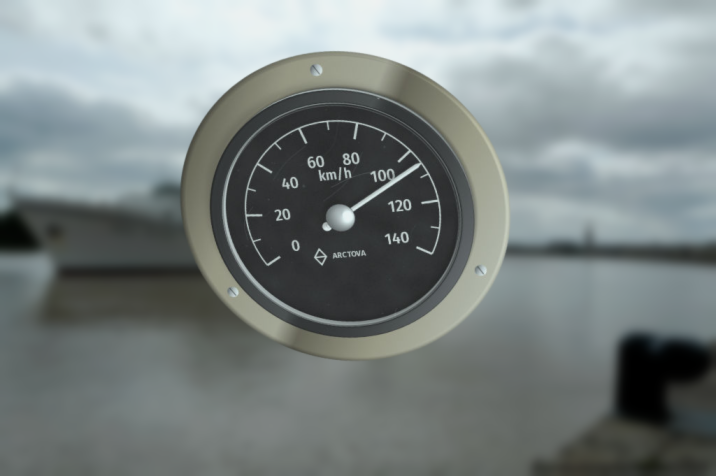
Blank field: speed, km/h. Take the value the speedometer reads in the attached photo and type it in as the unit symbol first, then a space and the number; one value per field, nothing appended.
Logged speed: km/h 105
